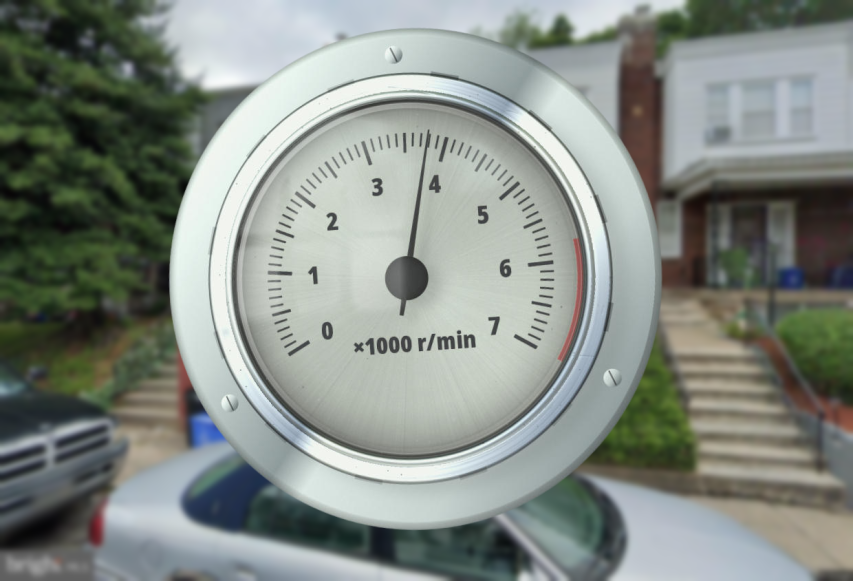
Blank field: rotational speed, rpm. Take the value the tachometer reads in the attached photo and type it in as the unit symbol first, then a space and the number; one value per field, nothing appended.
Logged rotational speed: rpm 3800
